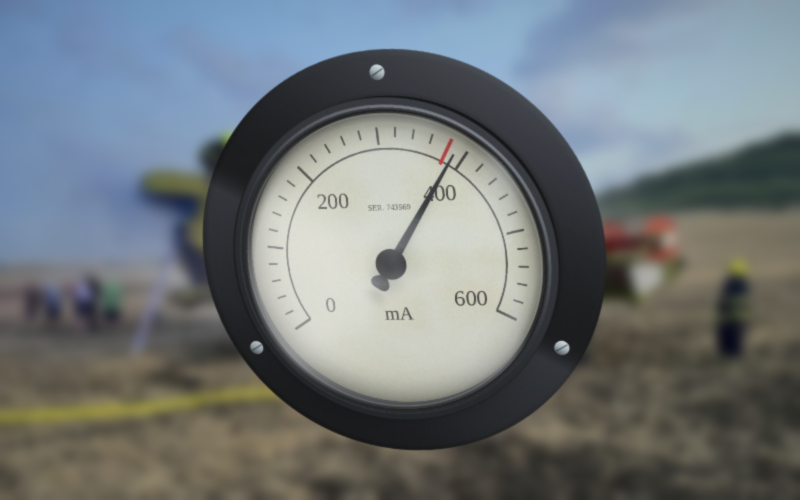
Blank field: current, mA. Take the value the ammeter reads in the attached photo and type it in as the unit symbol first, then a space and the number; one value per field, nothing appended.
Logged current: mA 390
